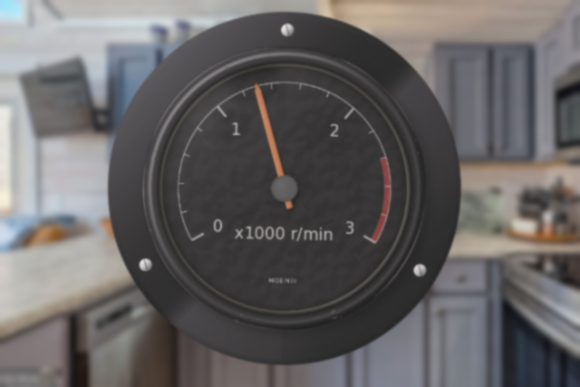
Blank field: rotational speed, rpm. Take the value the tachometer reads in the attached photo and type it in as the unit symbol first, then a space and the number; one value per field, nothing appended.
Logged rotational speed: rpm 1300
